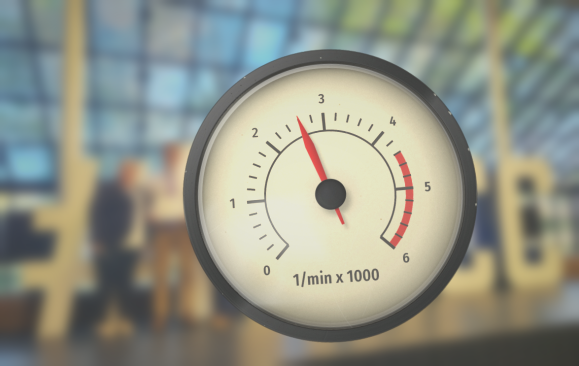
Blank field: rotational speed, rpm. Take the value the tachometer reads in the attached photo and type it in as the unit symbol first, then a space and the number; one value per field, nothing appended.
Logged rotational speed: rpm 2600
